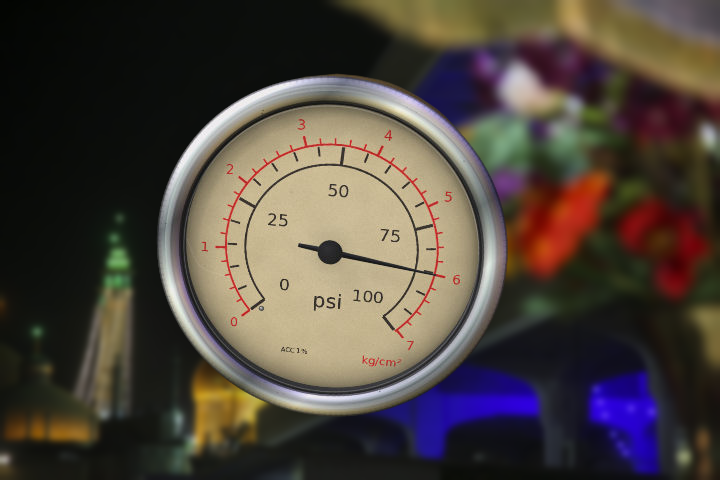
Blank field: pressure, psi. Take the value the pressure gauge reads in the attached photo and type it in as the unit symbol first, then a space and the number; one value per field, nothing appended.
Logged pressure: psi 85
